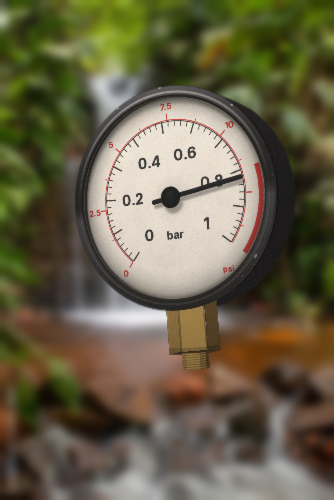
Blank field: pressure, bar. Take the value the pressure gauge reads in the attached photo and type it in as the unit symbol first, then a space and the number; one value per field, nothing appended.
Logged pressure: bar 0.82
